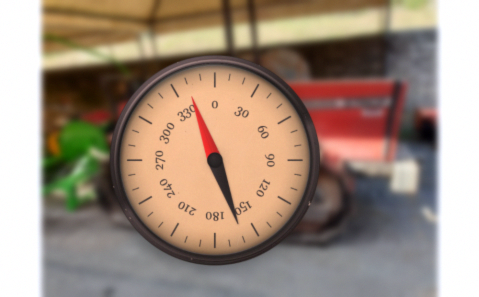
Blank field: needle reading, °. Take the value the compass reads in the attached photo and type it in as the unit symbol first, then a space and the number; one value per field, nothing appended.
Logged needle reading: ° 340
